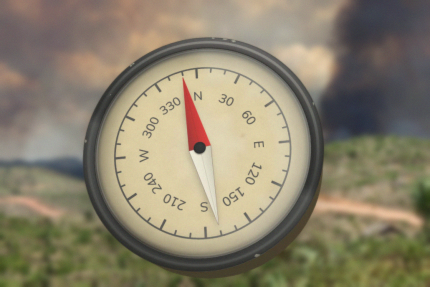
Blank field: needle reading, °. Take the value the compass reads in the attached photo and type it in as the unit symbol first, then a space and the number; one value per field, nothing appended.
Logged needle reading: ° 350
